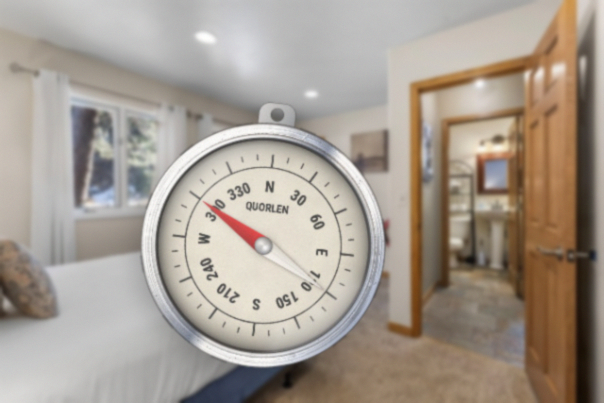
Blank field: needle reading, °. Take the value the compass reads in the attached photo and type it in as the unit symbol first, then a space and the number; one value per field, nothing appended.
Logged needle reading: ° 300
